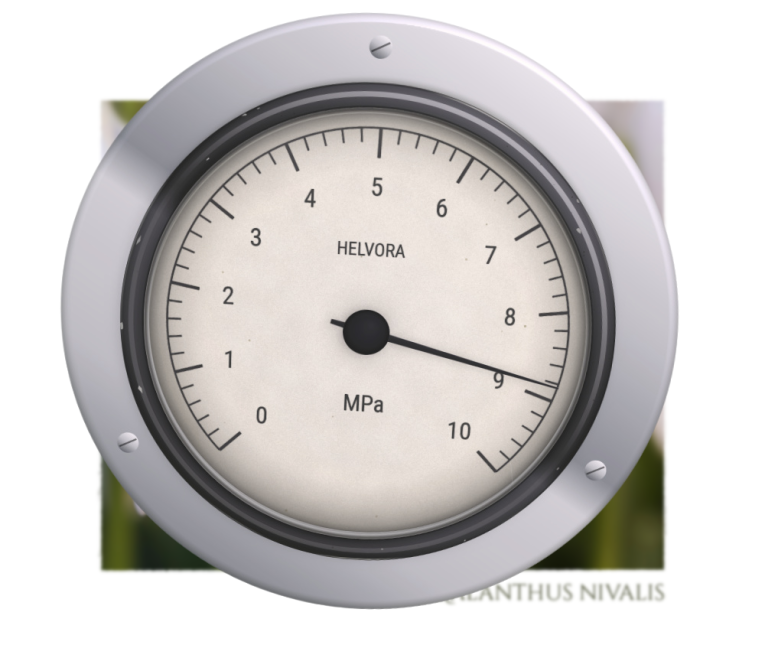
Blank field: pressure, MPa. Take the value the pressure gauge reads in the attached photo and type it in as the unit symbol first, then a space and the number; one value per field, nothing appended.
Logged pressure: MPa 8.8
